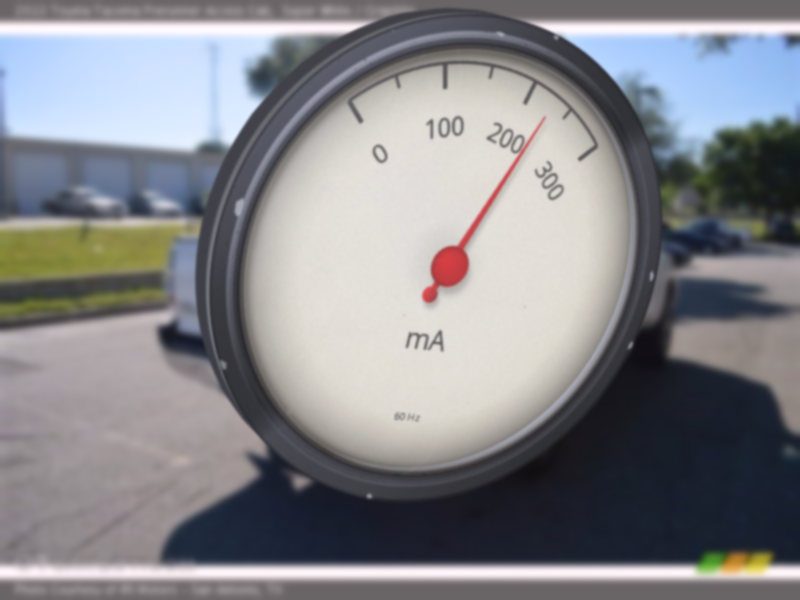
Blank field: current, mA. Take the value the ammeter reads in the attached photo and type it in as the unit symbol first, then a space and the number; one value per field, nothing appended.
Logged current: mA 225
